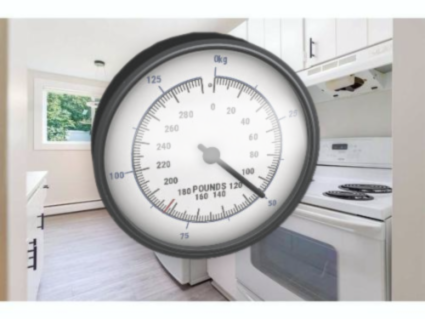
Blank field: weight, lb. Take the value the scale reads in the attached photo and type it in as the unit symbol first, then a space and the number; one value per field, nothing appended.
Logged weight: lb 110
